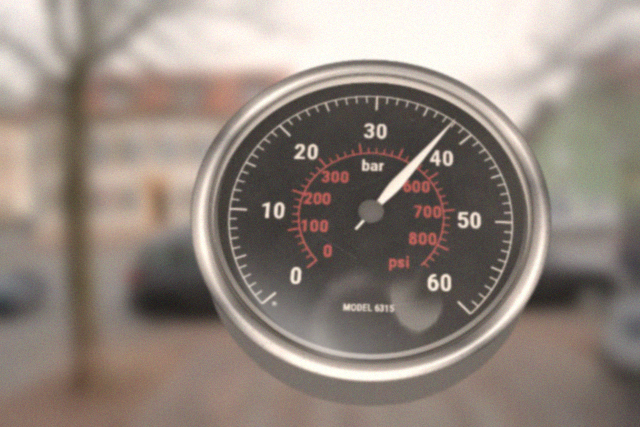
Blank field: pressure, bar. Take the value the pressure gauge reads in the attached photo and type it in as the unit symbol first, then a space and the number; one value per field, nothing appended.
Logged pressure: bar 38
